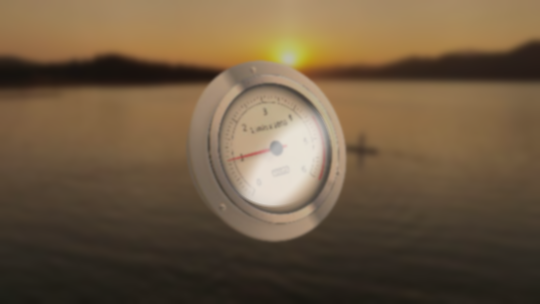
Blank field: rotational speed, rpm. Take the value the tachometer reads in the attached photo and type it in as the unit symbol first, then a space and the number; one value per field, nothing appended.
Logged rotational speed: rpm 1000
